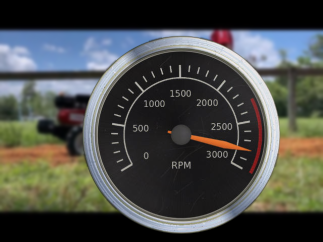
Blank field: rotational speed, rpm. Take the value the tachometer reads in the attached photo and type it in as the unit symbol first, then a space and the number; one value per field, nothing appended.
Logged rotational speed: rpm 2800
